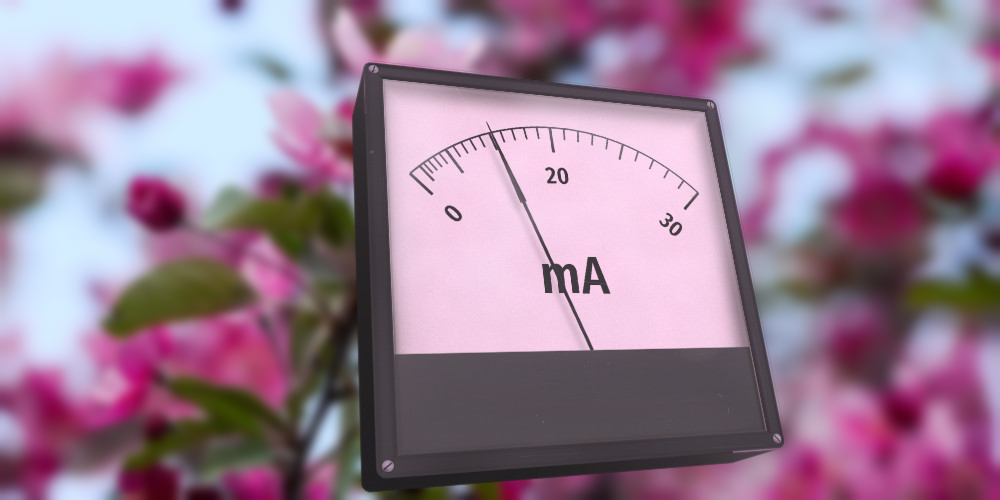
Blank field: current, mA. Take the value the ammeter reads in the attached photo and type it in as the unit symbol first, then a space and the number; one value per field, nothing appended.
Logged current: mA 15
